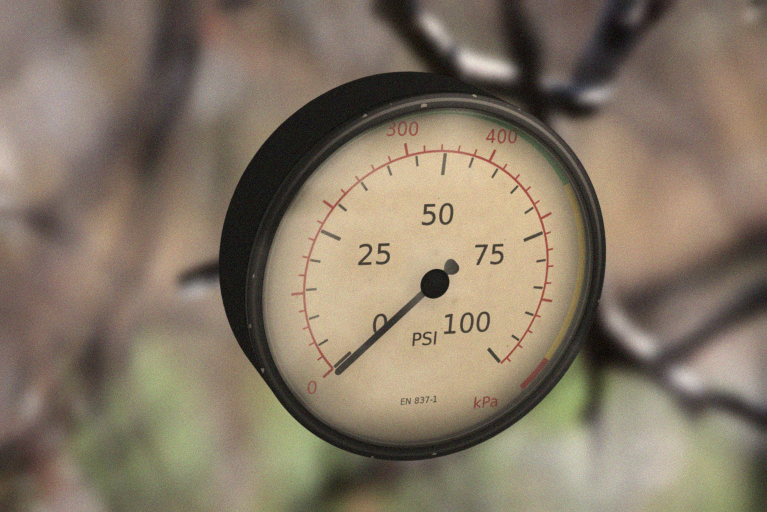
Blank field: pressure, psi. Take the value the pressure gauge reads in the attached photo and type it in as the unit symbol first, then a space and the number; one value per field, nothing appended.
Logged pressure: psi 0
